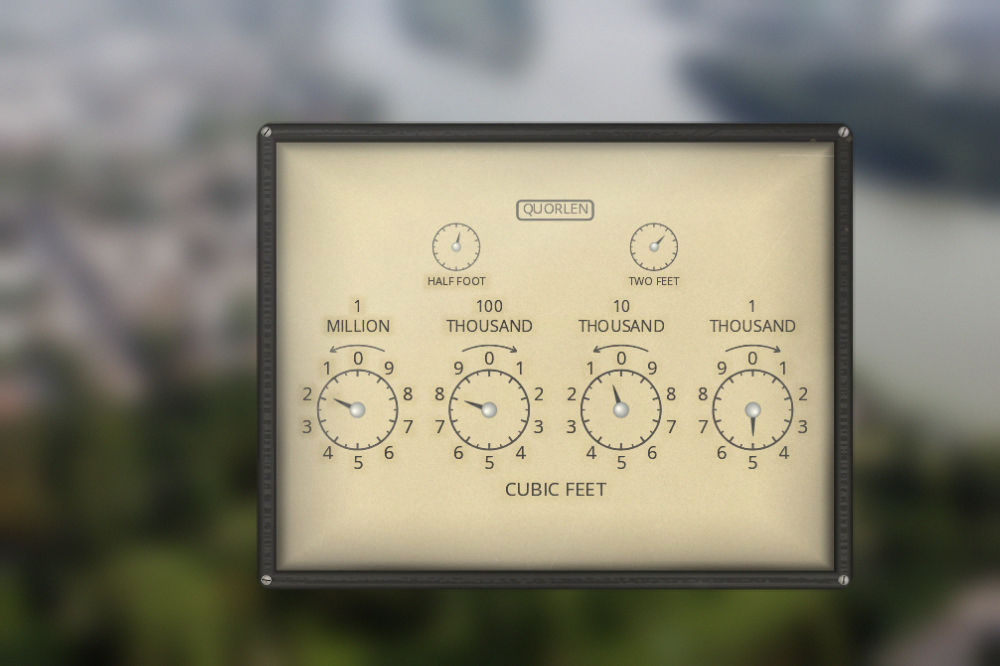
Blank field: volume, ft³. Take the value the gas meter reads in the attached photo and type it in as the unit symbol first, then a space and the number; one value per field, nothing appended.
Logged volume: ft³ 180500
